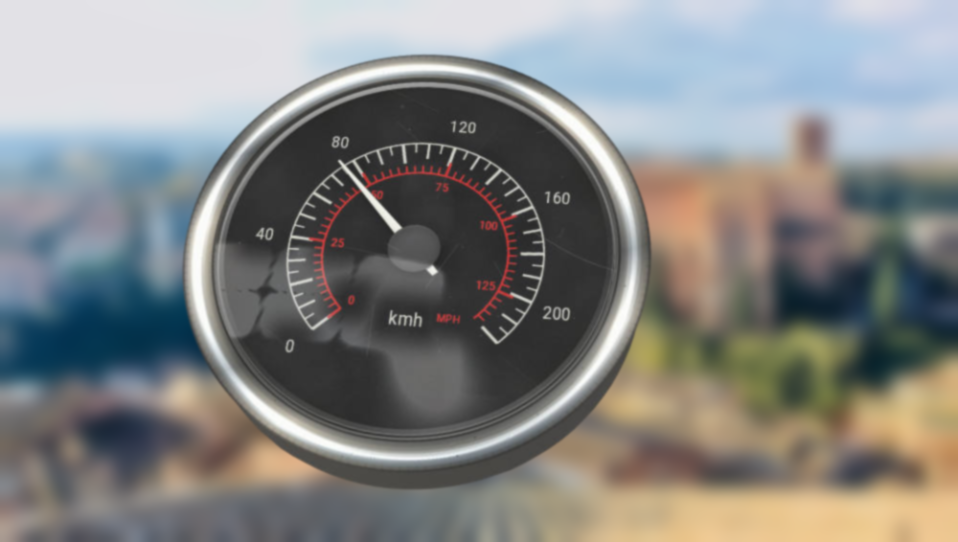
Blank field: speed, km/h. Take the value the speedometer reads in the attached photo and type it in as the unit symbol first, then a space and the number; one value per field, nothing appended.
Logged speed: km/h 75
